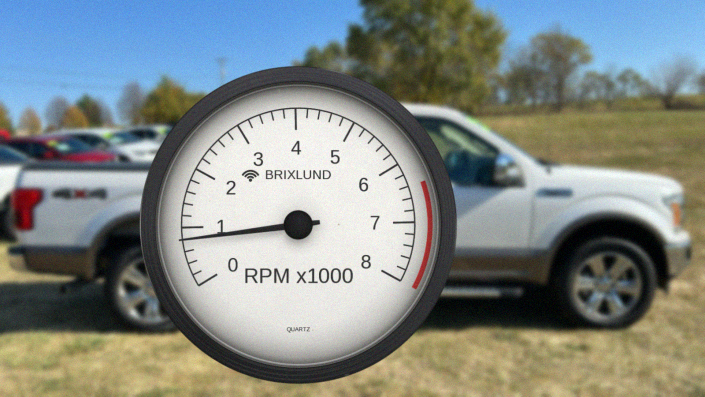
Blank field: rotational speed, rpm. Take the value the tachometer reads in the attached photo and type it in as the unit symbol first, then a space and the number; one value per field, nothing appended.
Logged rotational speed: rpm 800
